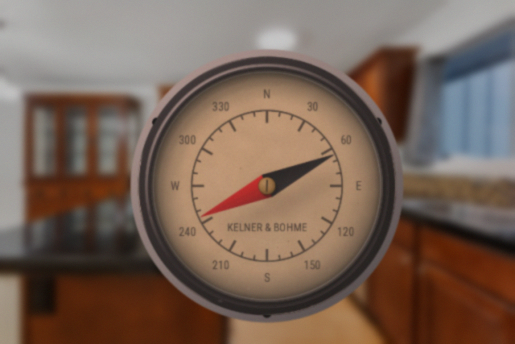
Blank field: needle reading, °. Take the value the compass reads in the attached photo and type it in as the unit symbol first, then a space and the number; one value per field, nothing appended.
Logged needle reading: ° 245
